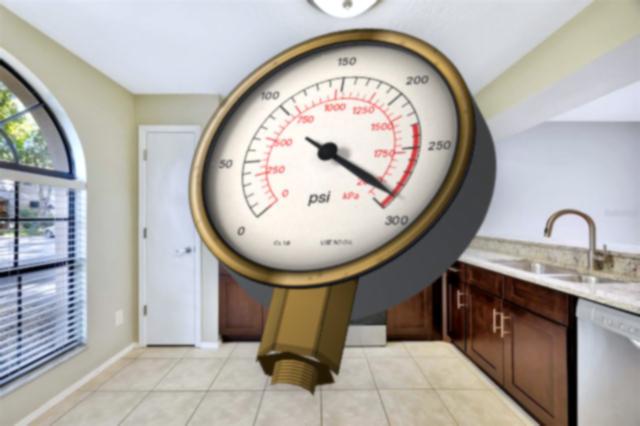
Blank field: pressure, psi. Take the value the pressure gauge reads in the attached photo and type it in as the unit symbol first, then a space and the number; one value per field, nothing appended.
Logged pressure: psi 290
